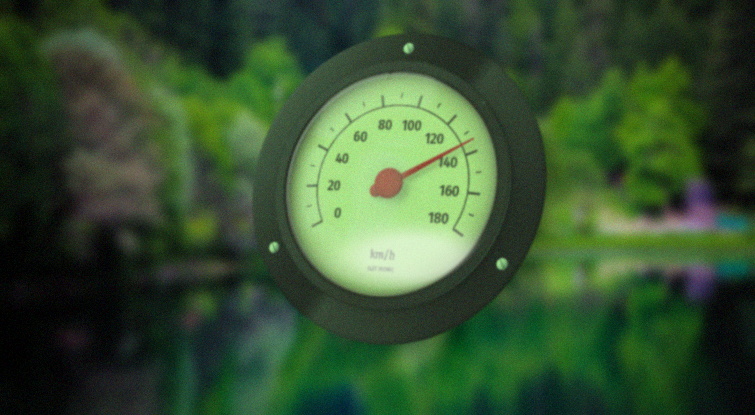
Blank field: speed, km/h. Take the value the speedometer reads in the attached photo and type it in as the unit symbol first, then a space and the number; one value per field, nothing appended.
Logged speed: km/h 135
